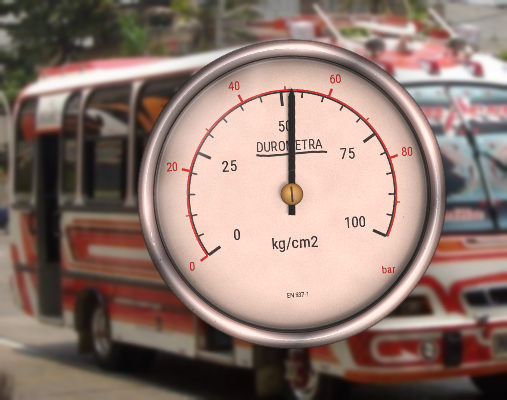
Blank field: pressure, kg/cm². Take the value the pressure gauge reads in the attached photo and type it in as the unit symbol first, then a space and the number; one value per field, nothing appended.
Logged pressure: kg/cm² 52.5
